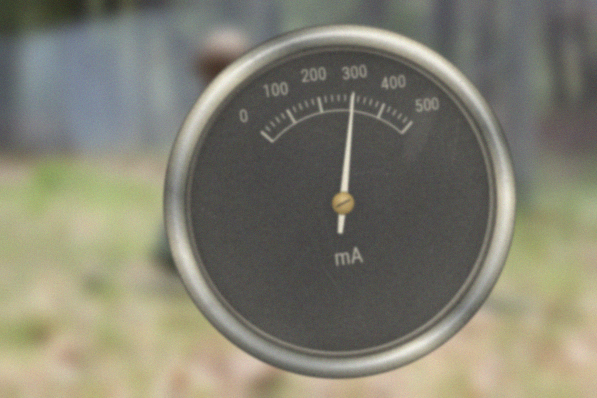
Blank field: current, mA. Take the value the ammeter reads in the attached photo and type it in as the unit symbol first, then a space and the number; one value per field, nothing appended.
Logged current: mA 300
